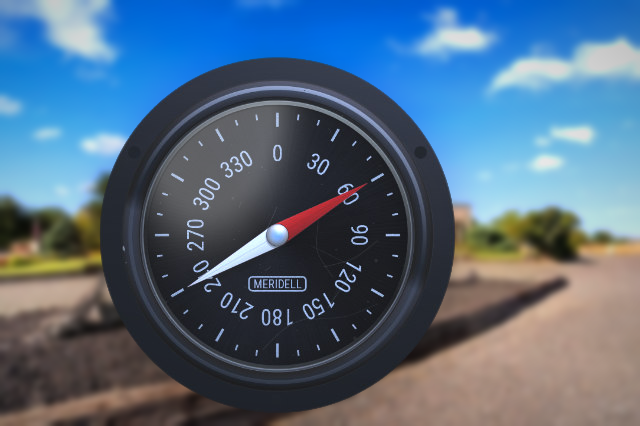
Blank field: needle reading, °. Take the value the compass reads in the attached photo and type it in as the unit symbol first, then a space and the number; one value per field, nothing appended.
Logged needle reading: ° 60
